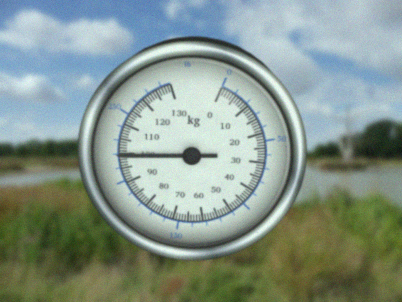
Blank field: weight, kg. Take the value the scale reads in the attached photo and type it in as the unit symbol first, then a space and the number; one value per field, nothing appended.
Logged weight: kg 100
